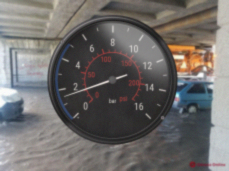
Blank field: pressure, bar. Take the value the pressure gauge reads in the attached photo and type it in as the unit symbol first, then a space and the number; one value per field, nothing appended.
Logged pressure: bar 1.5
